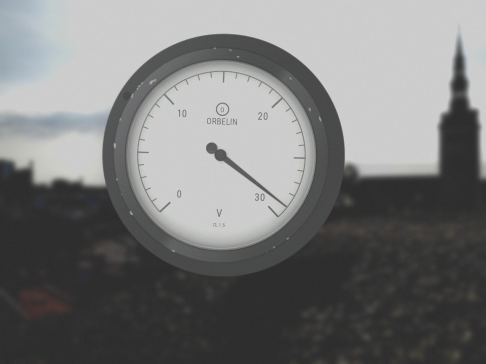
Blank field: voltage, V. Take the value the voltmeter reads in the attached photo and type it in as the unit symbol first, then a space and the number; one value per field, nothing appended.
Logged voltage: V 29
